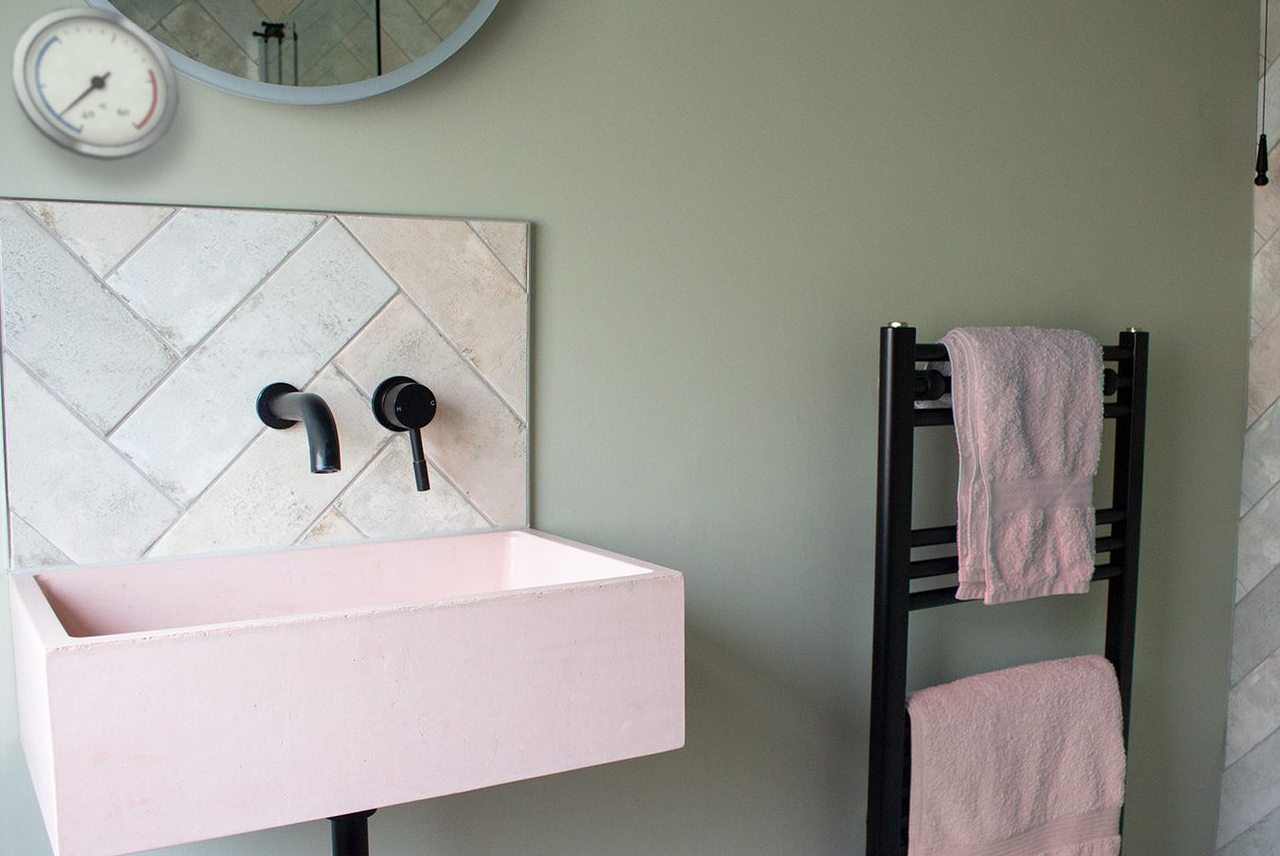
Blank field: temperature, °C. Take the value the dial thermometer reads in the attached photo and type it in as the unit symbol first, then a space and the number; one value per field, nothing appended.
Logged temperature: °C -32
